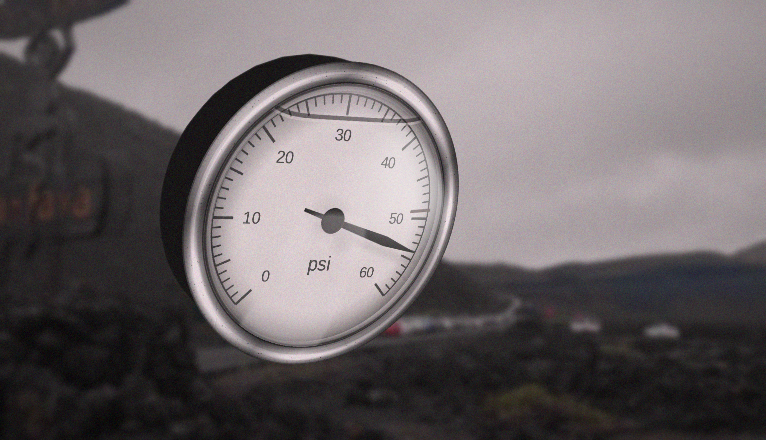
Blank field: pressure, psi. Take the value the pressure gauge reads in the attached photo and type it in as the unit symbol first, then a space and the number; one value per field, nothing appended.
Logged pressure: psi 54
